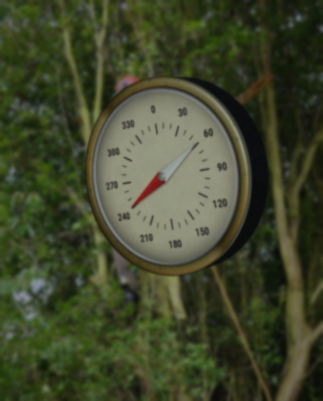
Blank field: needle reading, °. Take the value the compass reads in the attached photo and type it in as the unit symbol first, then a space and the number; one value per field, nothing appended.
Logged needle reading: ° 240
